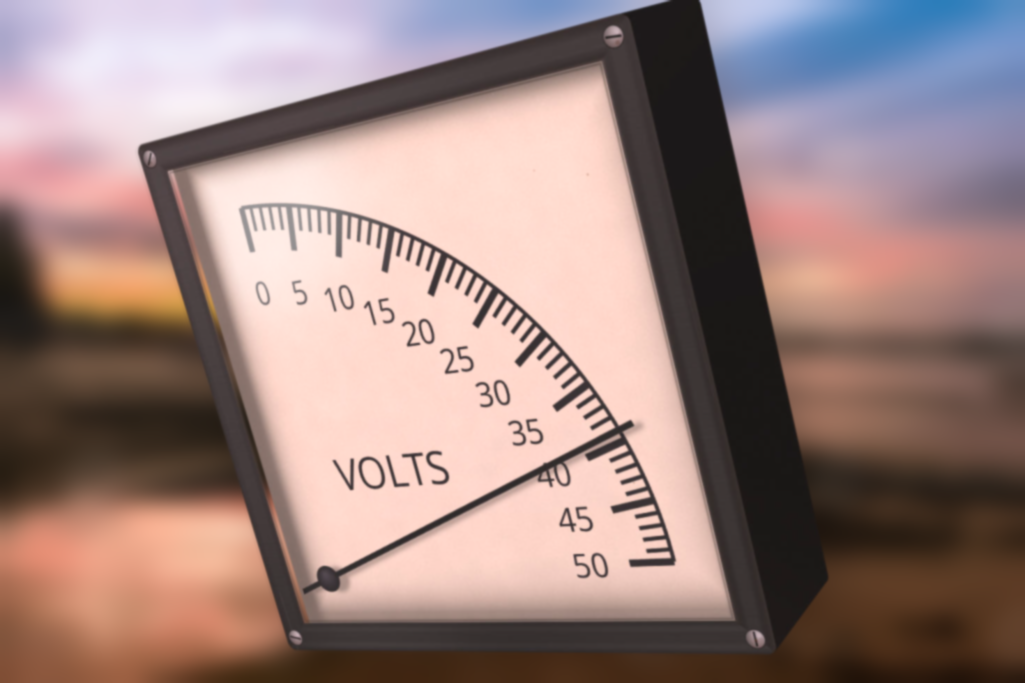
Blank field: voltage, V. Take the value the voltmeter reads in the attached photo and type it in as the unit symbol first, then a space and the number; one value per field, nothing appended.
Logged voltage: V 39
